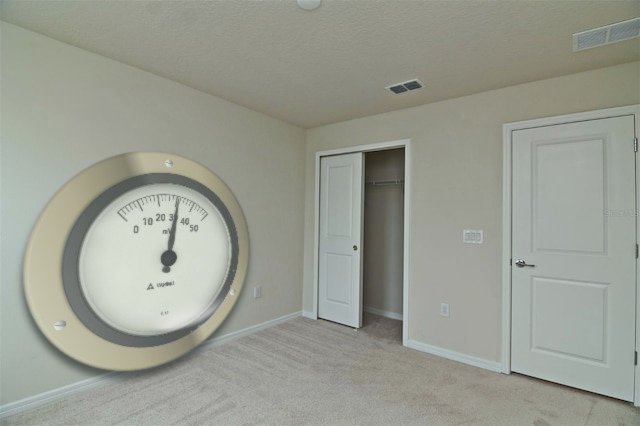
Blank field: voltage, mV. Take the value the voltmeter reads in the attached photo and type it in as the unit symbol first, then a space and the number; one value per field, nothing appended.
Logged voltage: mV 30
